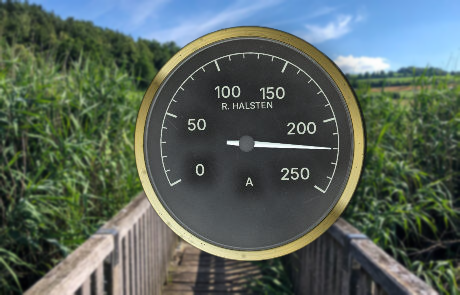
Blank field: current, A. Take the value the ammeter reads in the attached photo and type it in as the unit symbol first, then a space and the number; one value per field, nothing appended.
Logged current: A 220
